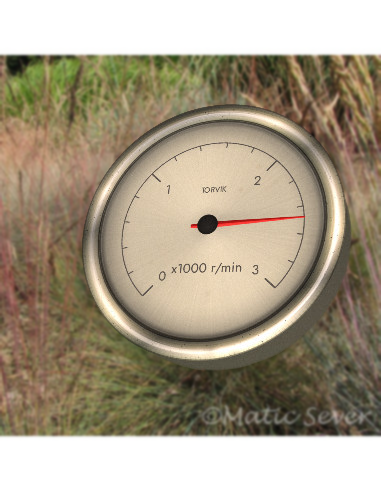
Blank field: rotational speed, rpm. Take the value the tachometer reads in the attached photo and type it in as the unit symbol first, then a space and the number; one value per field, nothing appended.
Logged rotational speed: rpm 2500
